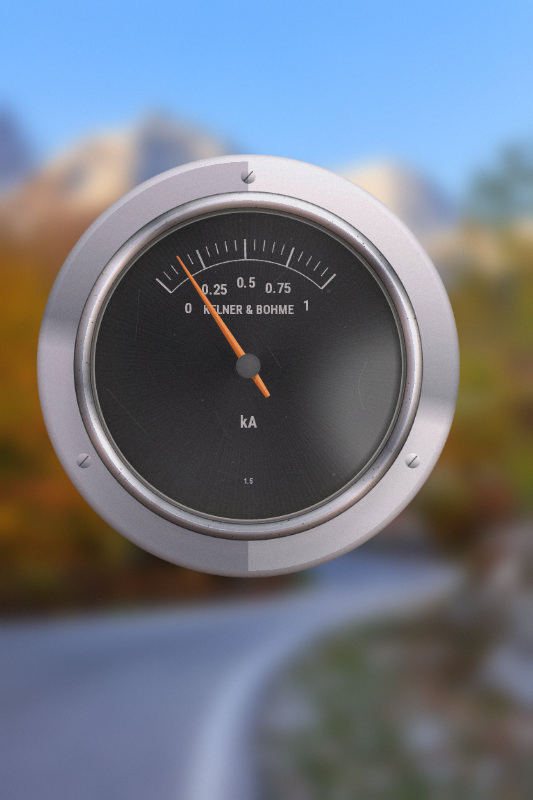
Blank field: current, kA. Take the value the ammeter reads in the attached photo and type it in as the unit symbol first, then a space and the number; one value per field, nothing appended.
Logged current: kA 0.15
